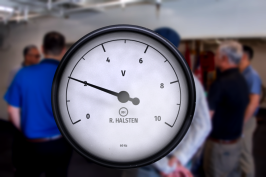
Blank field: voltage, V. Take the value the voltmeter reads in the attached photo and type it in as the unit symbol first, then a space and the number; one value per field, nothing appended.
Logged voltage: V 2
